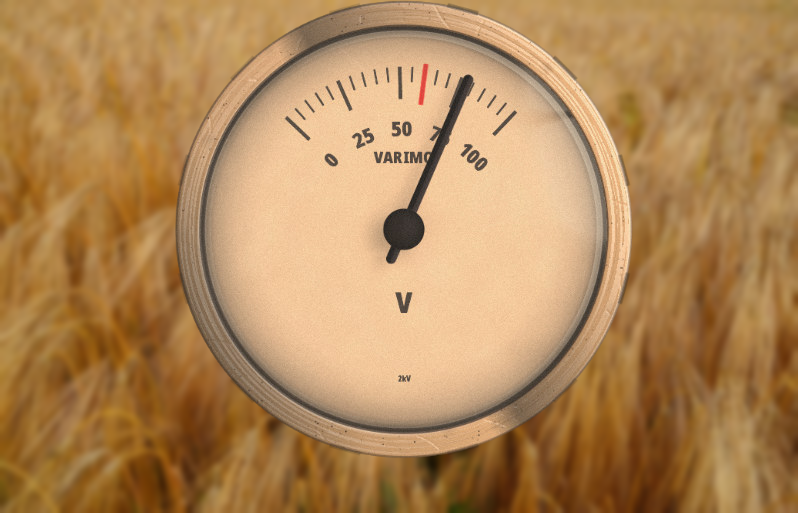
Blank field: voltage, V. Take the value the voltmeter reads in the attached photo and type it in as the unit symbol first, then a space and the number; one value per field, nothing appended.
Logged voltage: V 77.5
